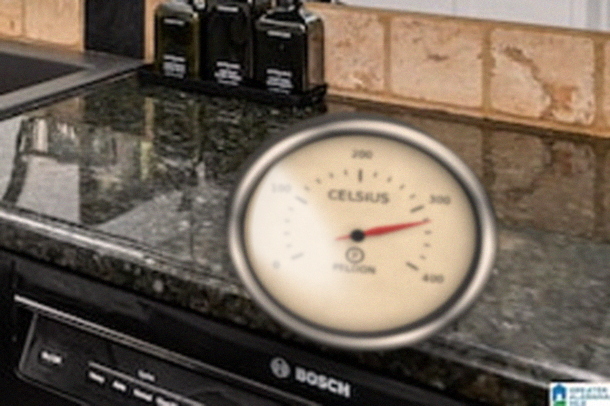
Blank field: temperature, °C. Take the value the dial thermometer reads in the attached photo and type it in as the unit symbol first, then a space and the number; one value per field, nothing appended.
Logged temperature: °C 320
